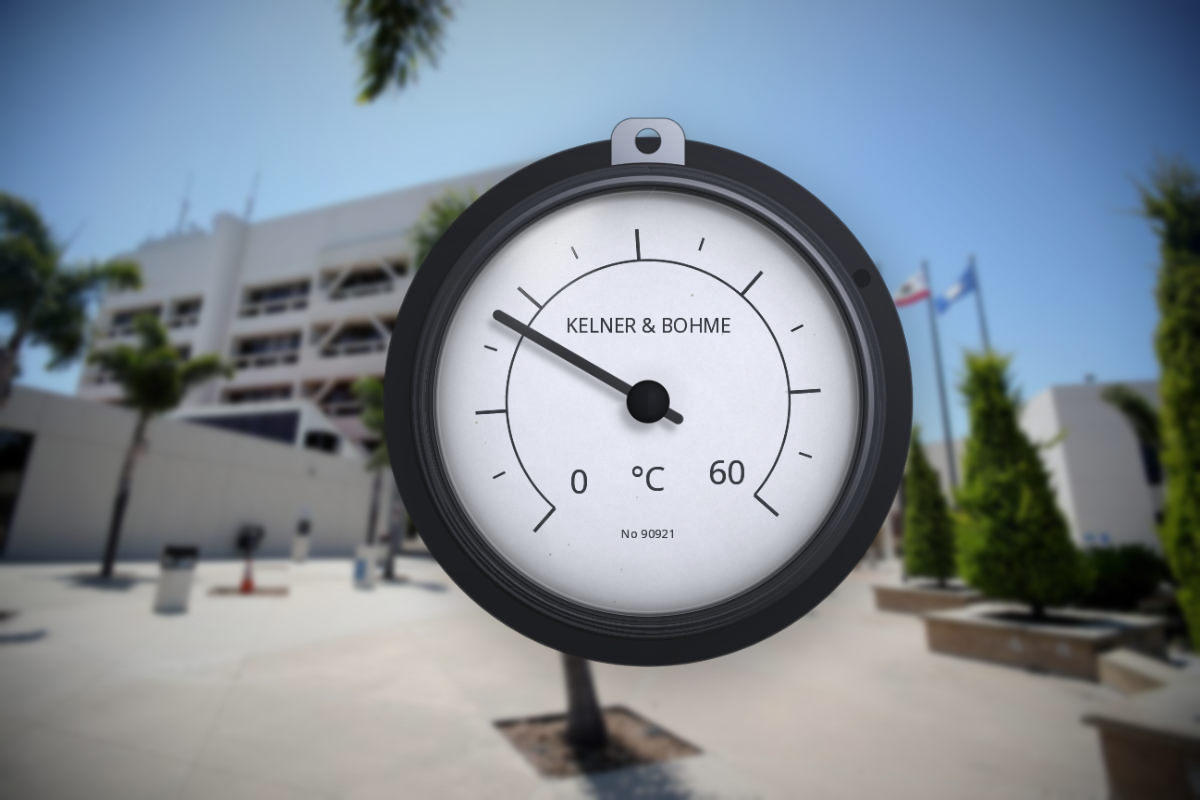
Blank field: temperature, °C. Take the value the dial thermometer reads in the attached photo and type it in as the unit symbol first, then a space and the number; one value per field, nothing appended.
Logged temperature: °C 17.5
